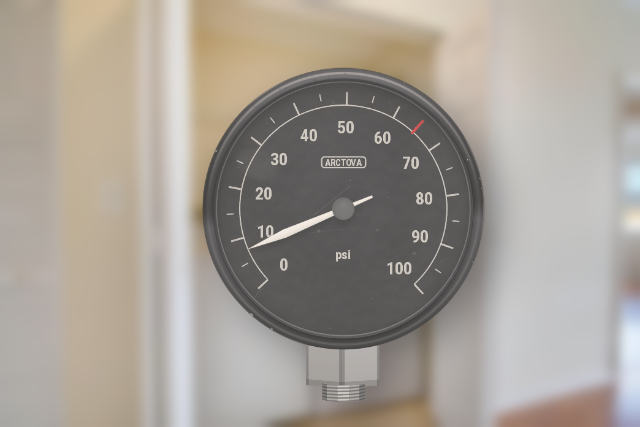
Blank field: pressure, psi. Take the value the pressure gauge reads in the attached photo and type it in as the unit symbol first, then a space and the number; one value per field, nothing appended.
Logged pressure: psi 7.5
